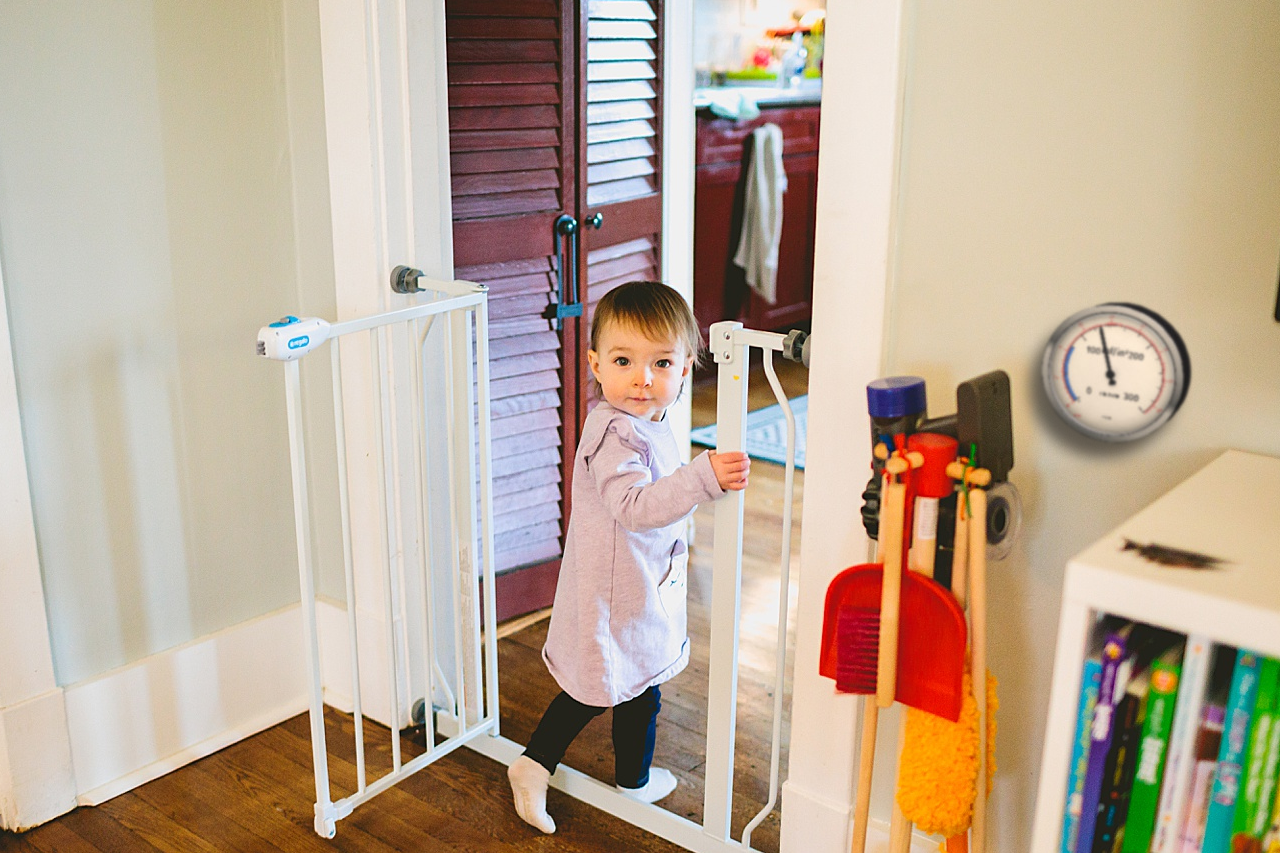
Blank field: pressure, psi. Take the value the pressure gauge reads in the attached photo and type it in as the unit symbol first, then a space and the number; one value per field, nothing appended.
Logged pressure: psi 130
